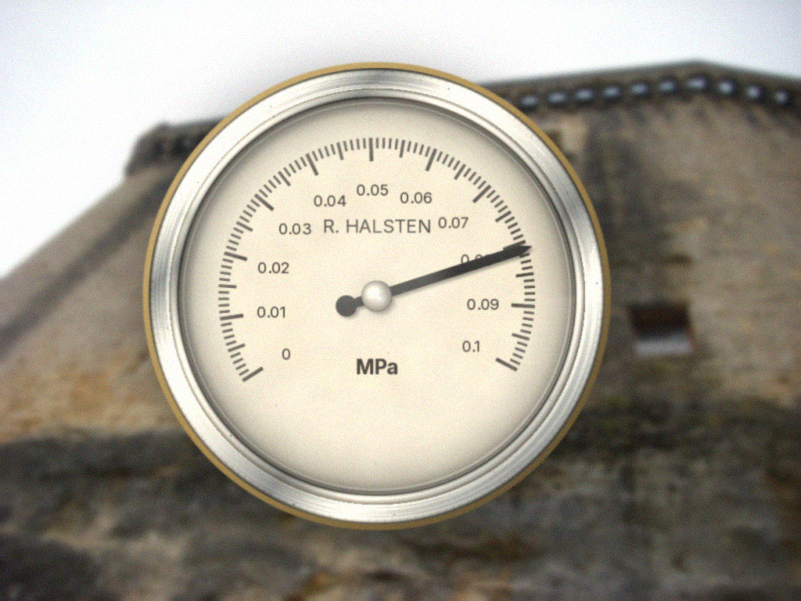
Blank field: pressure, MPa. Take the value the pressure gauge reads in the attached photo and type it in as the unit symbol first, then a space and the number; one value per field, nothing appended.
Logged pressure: MPa 0.081
